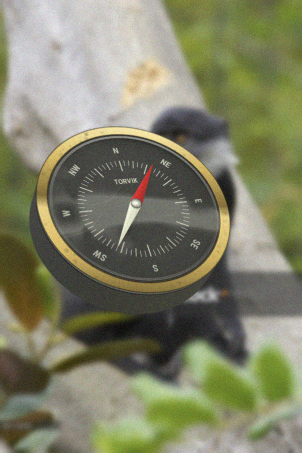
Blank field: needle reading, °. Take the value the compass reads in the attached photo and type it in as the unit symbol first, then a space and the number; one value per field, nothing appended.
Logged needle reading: ° 35
